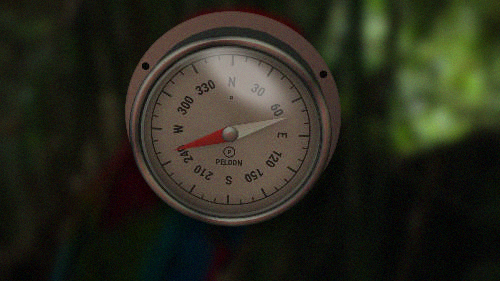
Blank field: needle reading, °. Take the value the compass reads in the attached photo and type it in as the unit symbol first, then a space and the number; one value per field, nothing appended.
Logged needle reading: ° 250
